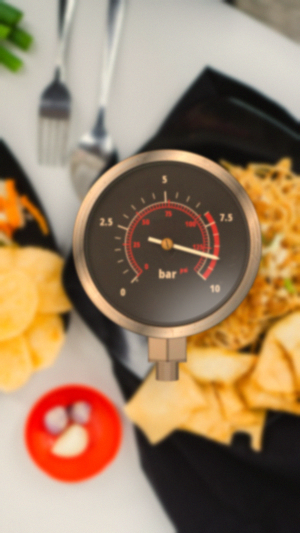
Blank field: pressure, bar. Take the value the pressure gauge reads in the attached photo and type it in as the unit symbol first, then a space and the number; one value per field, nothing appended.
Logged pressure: bar 9
